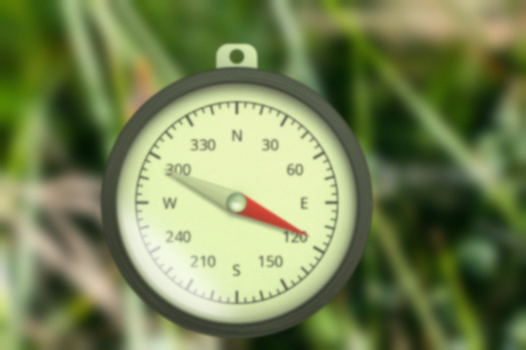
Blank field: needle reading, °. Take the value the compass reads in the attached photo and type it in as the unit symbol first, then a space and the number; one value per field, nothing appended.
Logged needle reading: ° 115
